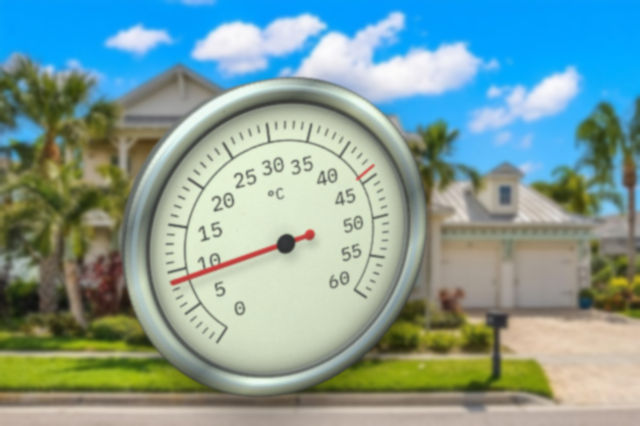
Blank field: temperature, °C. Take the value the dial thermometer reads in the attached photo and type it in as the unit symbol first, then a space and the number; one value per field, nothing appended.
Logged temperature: °C 9
